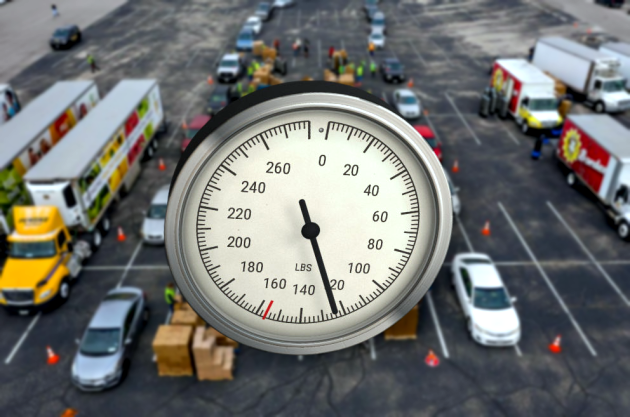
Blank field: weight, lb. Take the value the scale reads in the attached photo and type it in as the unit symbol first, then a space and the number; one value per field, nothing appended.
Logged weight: lb 124
